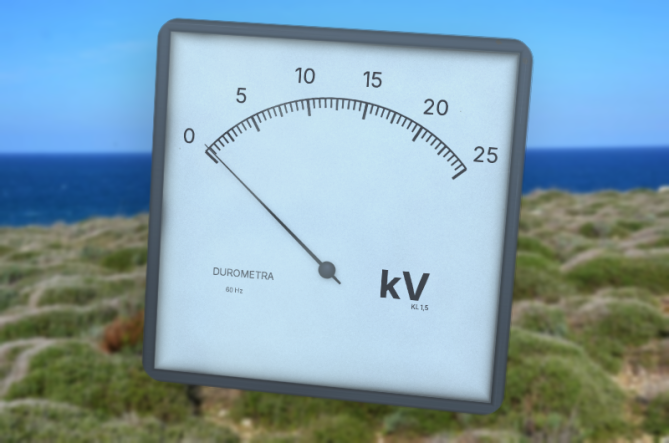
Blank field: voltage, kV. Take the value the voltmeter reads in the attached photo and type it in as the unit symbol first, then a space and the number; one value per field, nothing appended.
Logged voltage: kV 0.5
